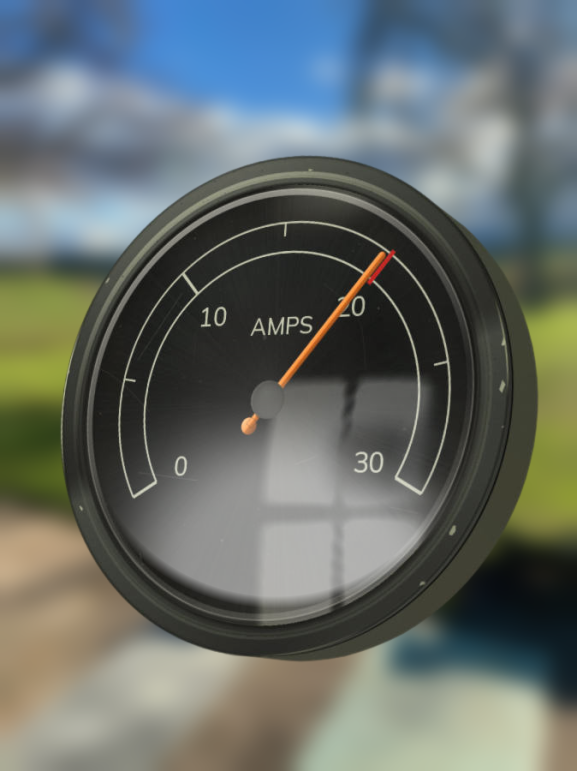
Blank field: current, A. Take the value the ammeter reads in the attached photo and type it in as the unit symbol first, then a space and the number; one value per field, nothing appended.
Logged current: A 20
